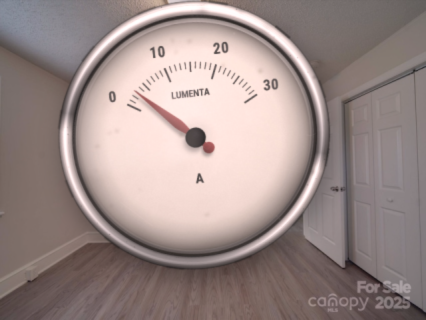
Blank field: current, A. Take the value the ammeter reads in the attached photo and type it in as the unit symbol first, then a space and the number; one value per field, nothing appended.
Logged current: A 3
